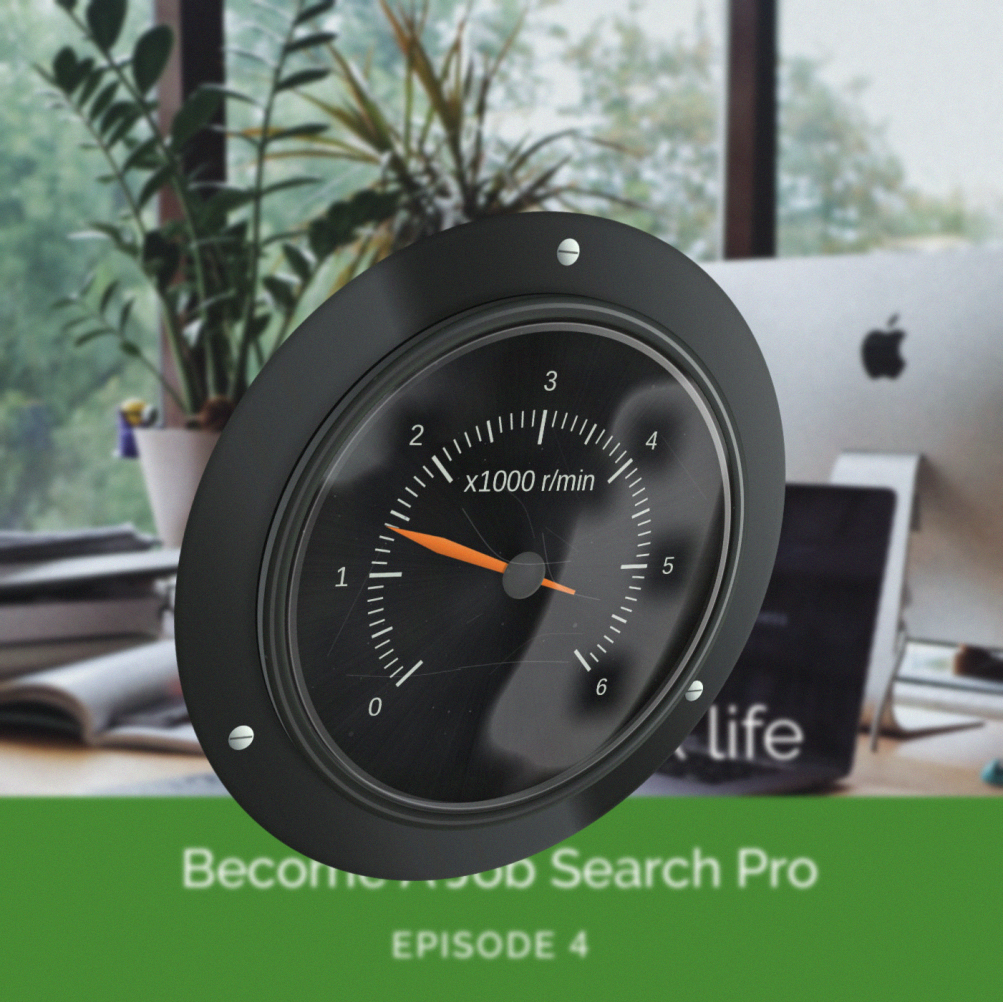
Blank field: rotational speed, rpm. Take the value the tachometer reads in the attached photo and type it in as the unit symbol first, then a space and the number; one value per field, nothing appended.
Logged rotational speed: rpm 1400
